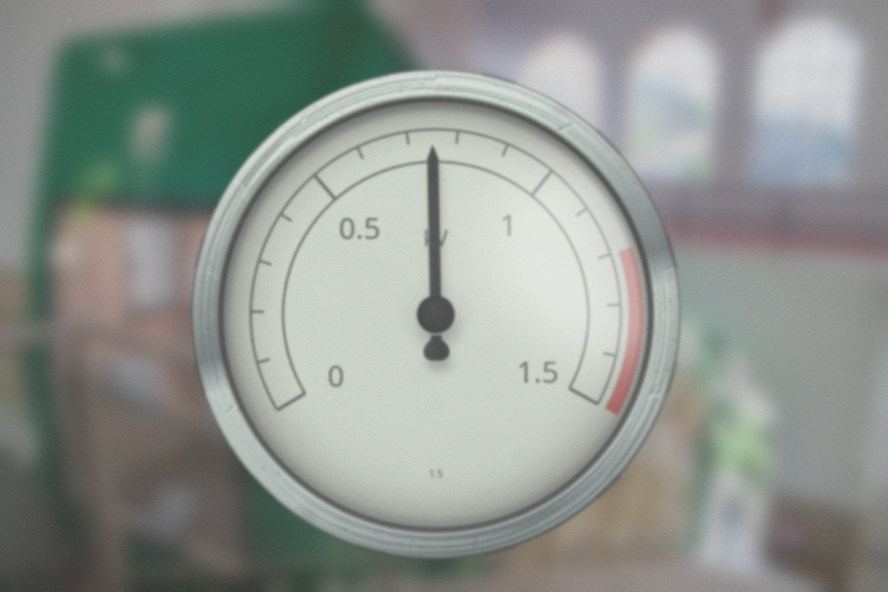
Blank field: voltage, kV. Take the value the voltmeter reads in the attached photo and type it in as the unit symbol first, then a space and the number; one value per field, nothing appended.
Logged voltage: kV 0.75
